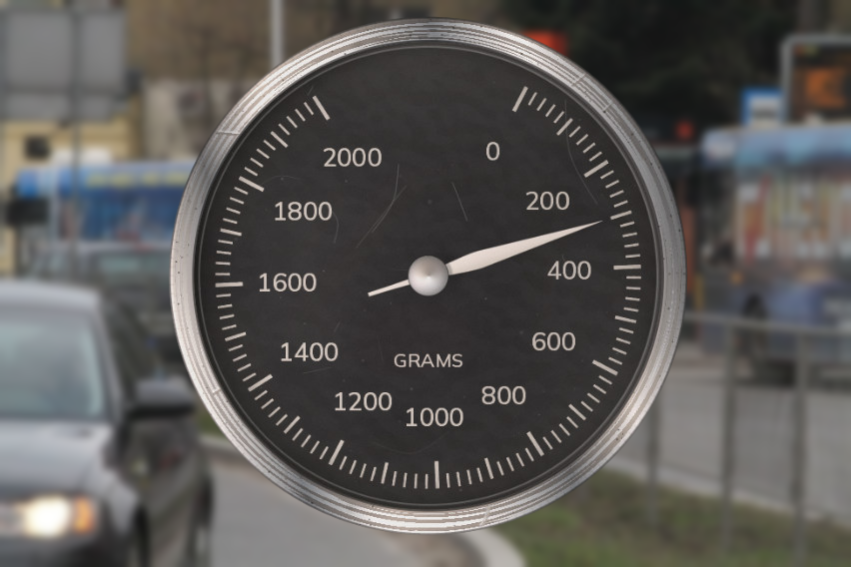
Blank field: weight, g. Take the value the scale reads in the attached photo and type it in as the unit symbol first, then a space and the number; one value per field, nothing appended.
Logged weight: g 300
